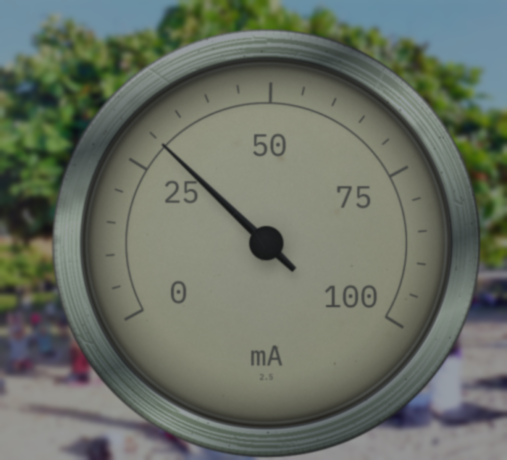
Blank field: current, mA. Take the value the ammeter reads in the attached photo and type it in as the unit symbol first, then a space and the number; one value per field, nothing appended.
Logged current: mA 30
